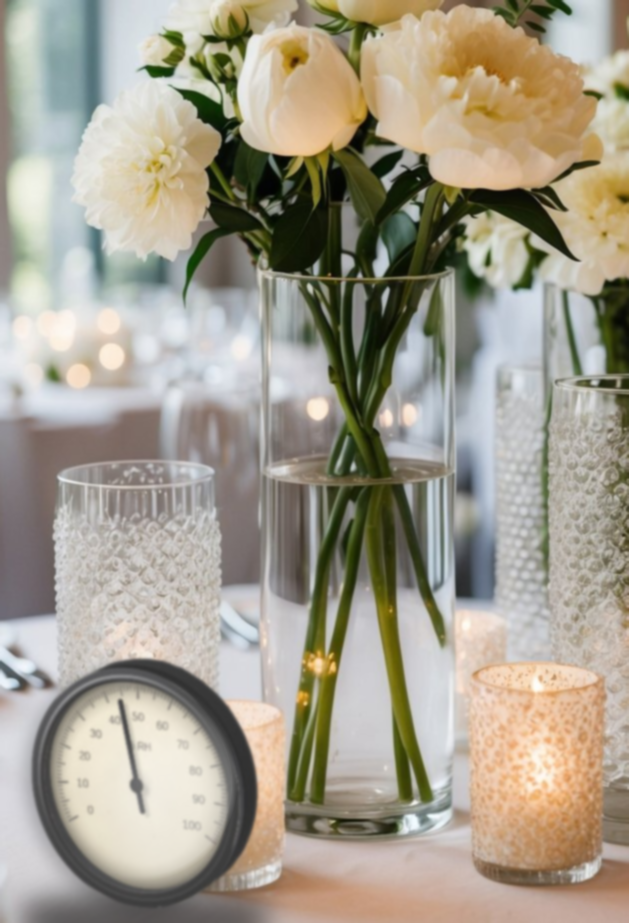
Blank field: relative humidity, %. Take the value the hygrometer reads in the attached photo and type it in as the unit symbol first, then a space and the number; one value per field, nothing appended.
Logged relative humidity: % 45
